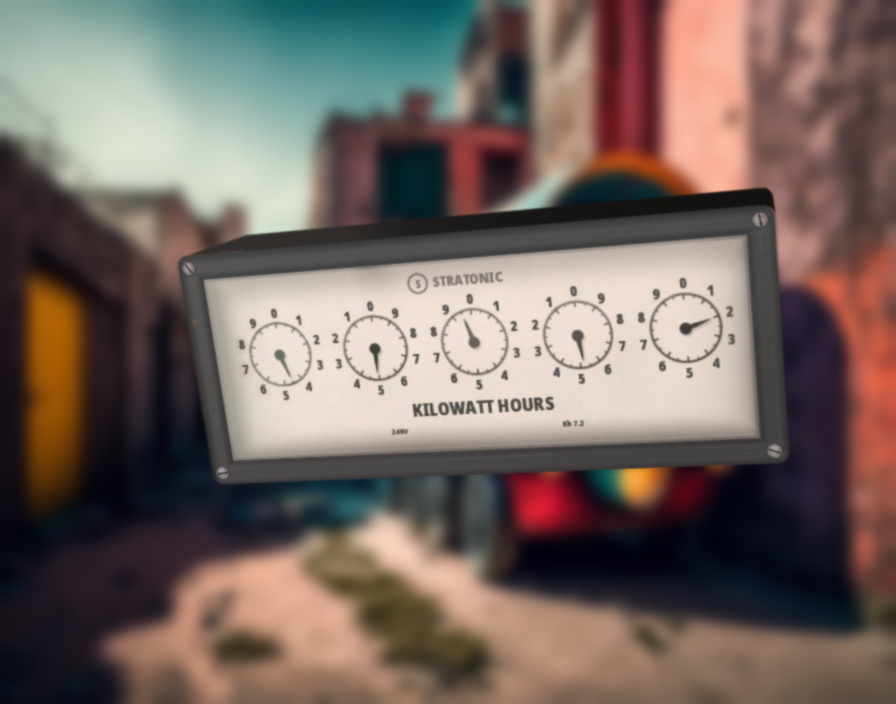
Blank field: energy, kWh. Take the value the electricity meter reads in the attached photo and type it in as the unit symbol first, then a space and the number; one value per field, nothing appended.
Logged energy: kWh 44952
